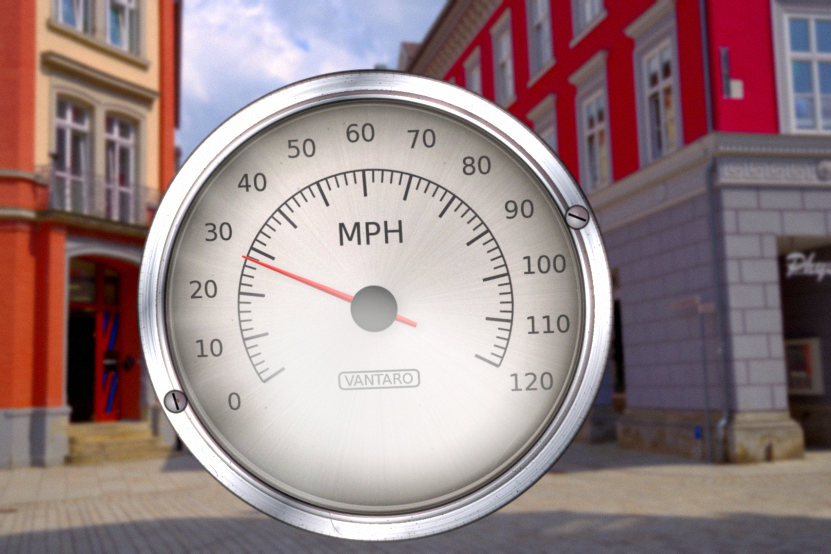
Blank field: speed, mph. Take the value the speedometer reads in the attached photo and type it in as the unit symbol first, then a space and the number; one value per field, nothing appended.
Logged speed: mph 28
